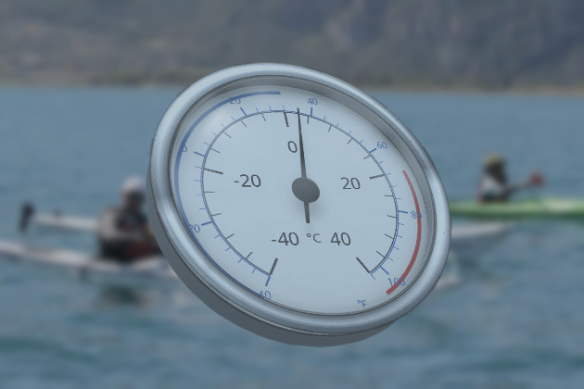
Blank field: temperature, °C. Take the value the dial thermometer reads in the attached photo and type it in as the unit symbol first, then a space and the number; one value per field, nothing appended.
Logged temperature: °C 2
